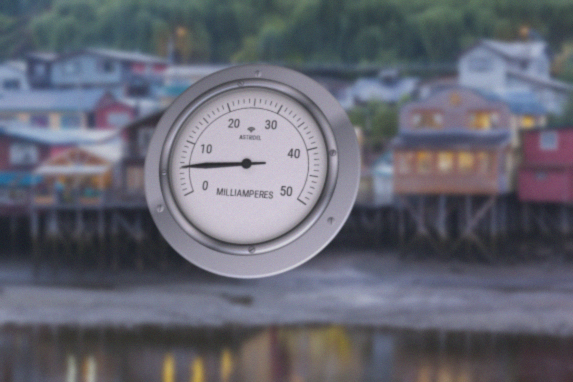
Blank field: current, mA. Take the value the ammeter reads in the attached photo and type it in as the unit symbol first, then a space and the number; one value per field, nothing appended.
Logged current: mA 5
